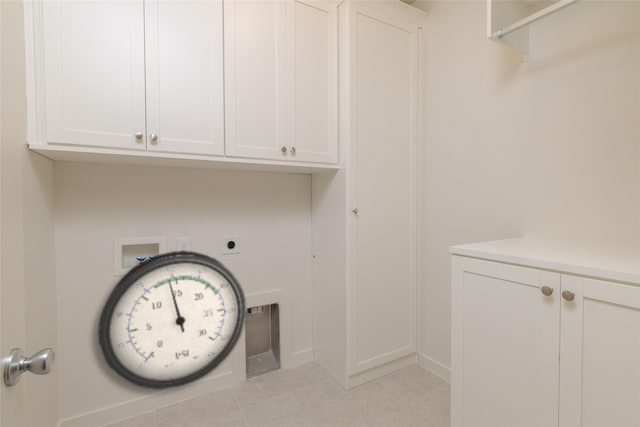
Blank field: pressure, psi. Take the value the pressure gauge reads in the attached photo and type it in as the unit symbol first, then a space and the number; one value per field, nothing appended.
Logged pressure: psi 14
